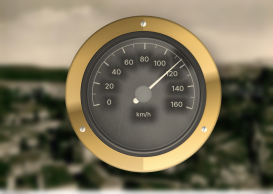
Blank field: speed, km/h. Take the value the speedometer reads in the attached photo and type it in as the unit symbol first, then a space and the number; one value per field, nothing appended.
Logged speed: km/h 115
